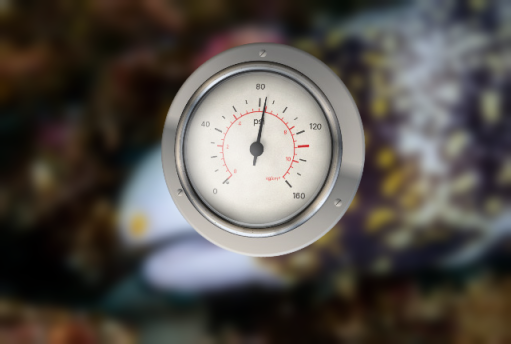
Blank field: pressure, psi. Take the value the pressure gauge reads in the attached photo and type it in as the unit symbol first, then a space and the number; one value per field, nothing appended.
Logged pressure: psi 85
